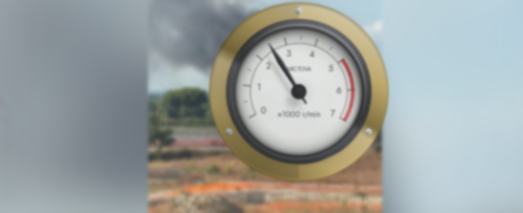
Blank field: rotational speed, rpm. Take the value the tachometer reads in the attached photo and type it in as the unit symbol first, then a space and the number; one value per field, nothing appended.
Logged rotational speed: rpm 2500
